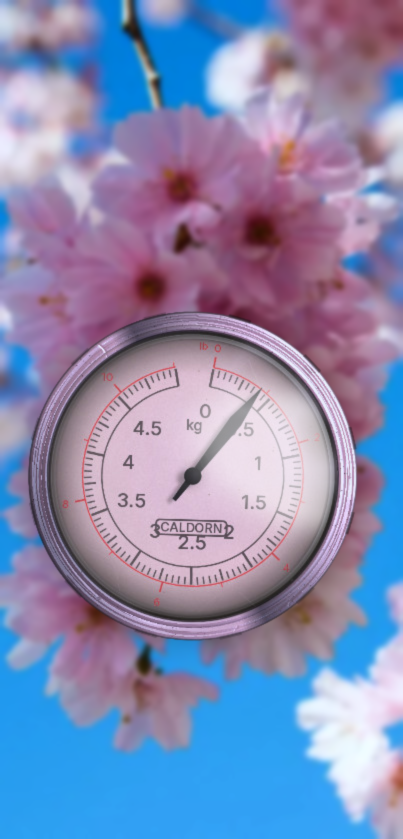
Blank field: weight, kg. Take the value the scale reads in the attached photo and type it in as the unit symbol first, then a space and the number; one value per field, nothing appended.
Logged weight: kg 0.4
